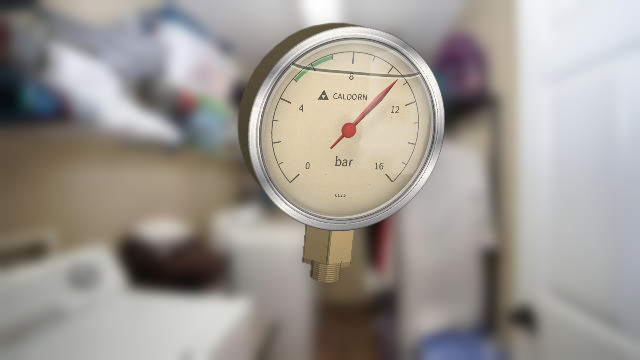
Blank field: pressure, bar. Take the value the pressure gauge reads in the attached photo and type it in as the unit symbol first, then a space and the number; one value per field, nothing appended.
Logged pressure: bar 10.5
